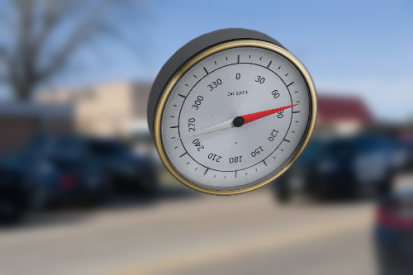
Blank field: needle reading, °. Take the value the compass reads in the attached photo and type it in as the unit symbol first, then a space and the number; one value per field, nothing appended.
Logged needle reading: ° 80
